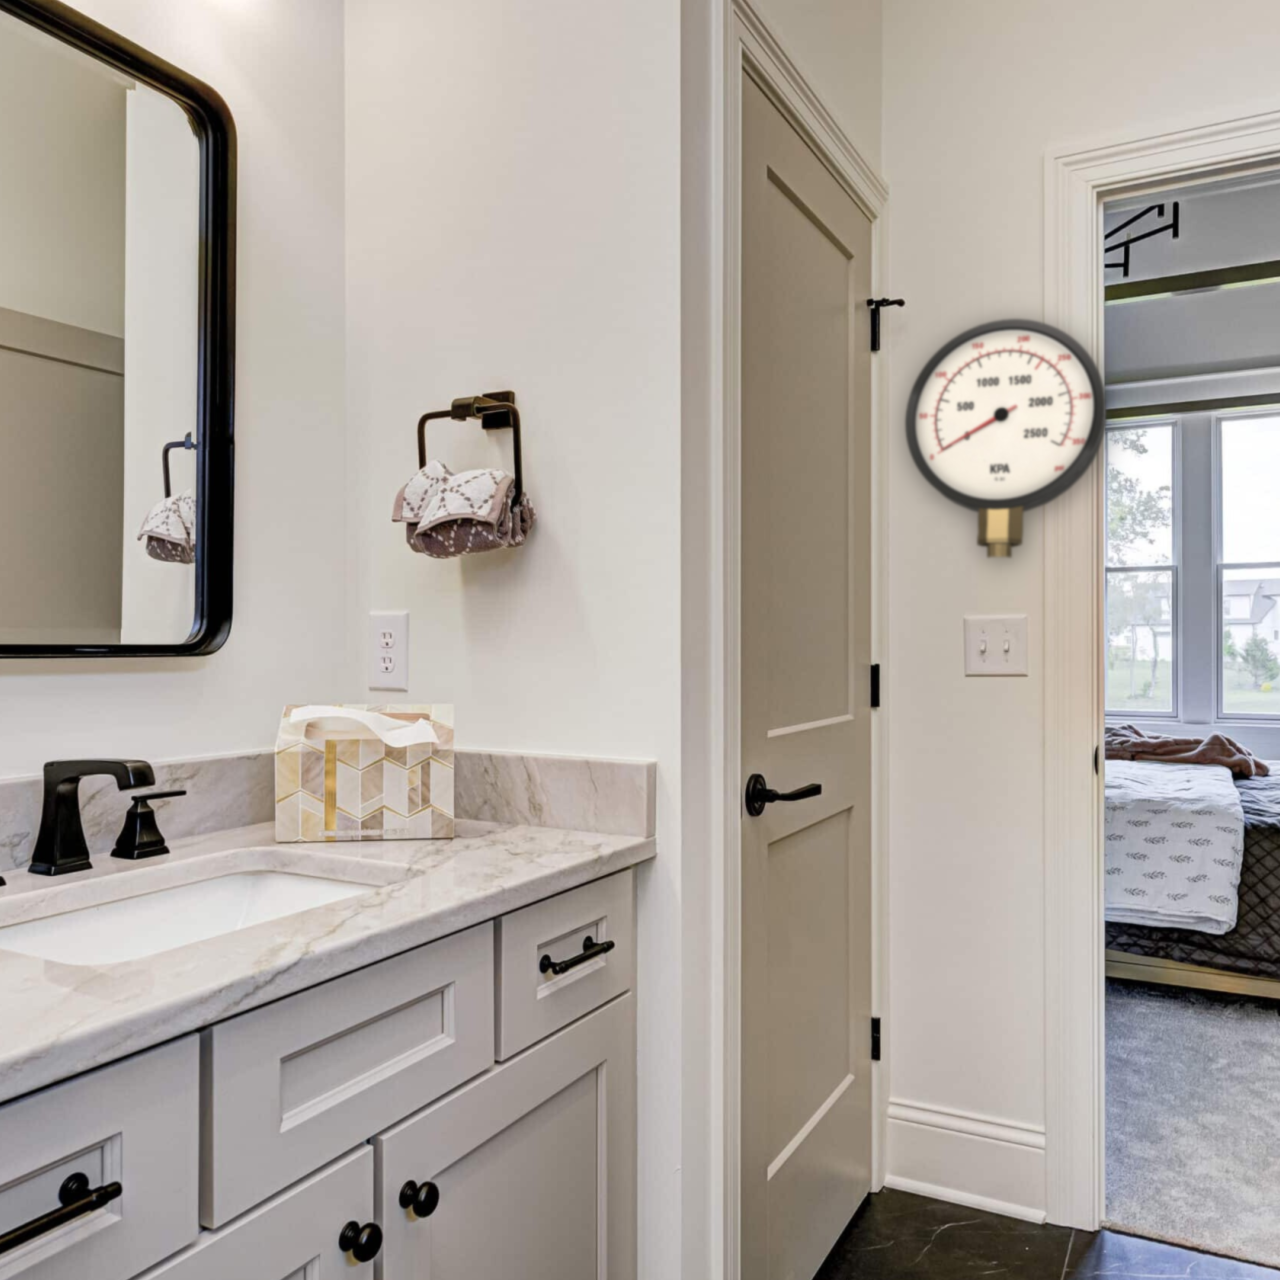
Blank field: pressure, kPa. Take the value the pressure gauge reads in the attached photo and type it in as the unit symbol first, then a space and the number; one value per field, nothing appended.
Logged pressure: kPa 0
